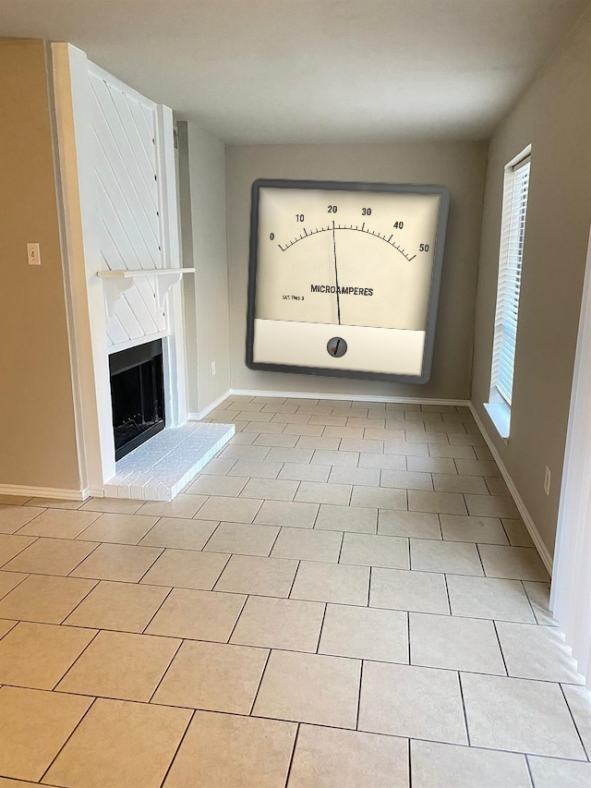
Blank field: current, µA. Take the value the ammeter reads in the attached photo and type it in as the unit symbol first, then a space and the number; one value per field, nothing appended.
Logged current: µA 20
